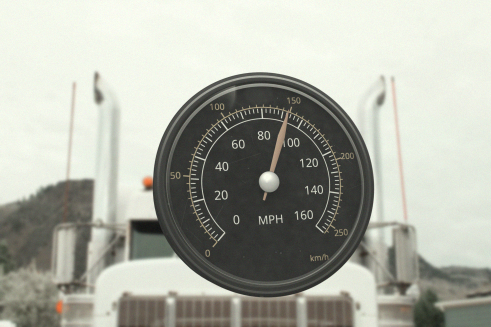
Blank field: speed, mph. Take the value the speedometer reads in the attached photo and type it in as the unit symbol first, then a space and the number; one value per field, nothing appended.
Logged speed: mph 92
